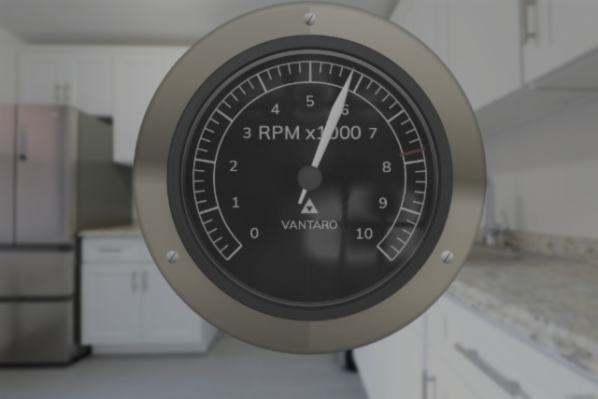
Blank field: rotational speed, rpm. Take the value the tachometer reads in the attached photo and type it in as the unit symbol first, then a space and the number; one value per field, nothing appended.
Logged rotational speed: rpm 5800
